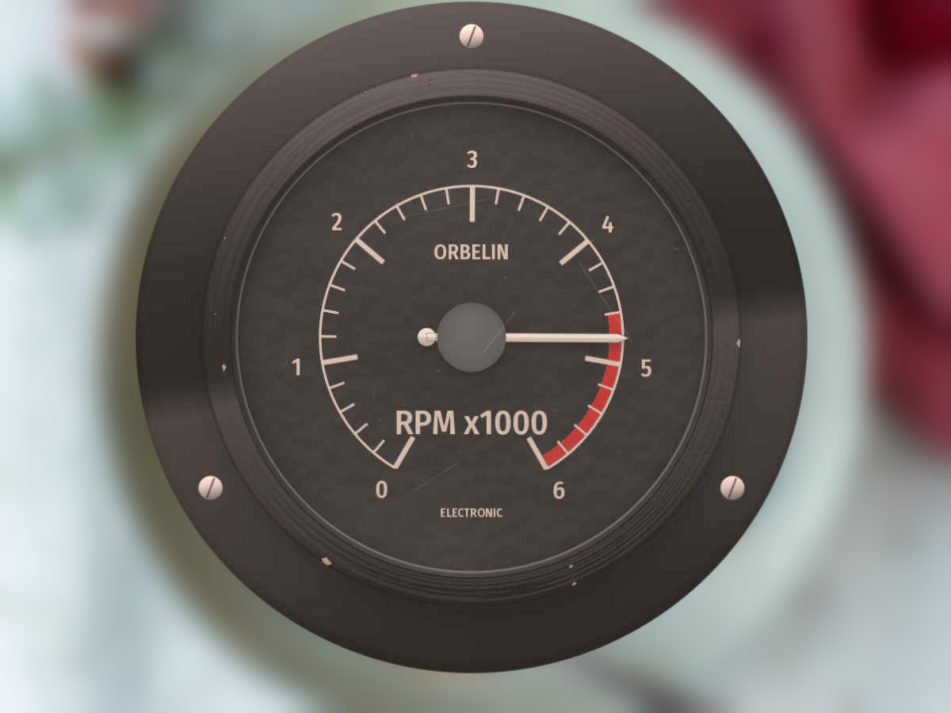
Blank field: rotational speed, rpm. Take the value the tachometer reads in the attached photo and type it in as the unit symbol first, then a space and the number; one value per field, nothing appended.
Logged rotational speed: rpm 4800
